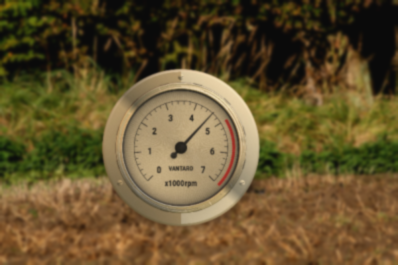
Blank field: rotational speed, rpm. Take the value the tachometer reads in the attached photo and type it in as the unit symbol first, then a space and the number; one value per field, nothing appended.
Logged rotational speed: rpm 4600
